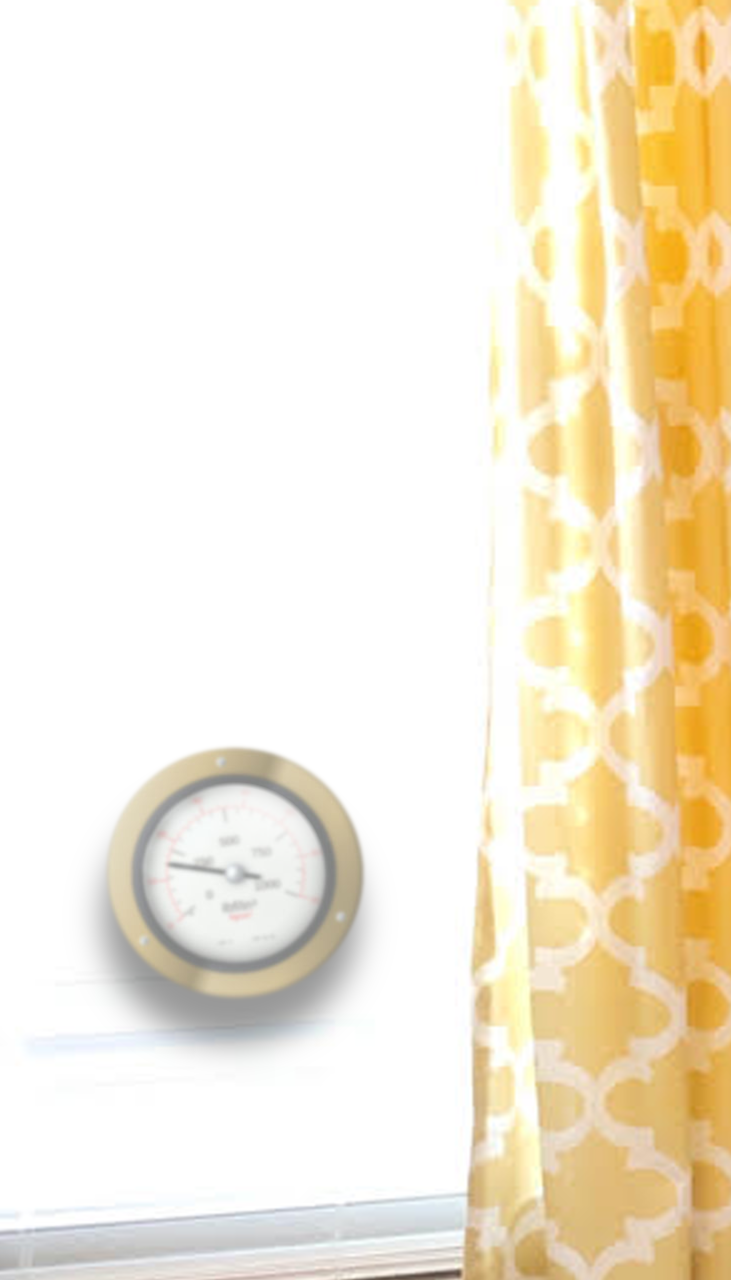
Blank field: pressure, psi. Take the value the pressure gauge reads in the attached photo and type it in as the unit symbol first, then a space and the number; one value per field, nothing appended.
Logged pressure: psi 200
